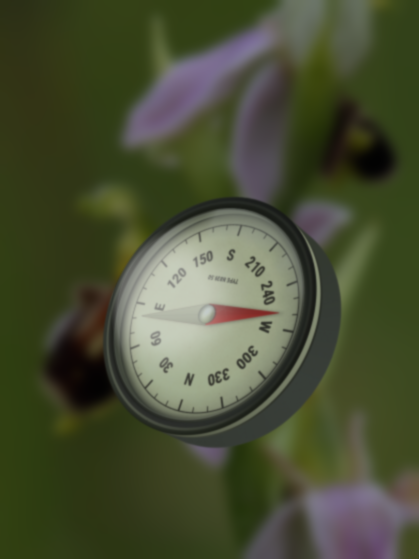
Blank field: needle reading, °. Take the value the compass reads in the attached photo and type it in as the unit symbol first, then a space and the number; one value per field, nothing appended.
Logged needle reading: ° 260
